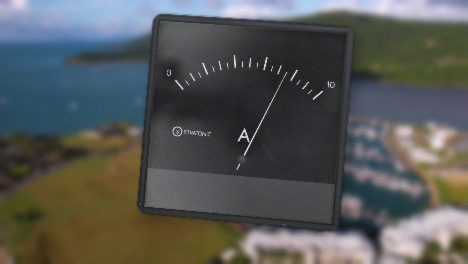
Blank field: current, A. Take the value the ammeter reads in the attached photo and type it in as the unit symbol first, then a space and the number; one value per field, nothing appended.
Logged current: A 7.5
